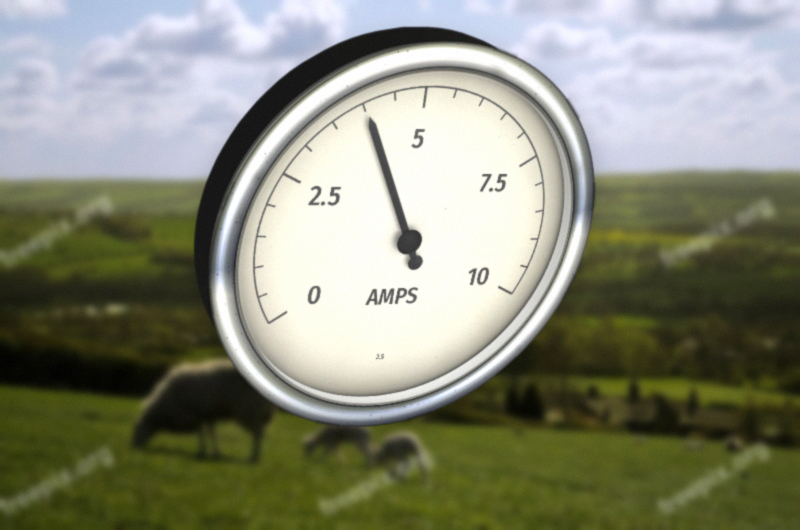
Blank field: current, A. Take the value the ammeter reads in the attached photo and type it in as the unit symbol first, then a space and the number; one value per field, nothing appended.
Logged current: A 4
